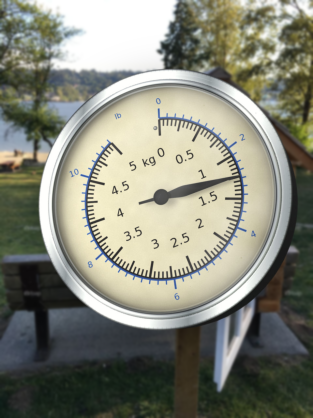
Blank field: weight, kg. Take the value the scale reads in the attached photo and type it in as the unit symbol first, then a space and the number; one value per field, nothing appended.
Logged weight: kg 1.25
